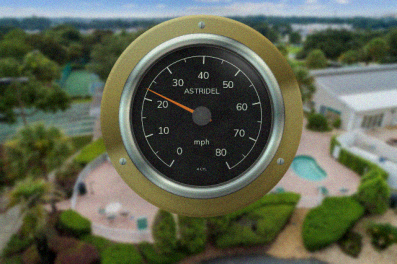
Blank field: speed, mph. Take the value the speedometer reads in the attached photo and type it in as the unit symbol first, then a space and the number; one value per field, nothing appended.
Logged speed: mph 22.5
